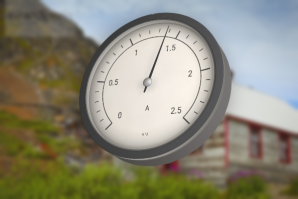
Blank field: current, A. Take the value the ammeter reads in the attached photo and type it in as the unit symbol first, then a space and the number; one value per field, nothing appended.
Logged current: A 1.4
